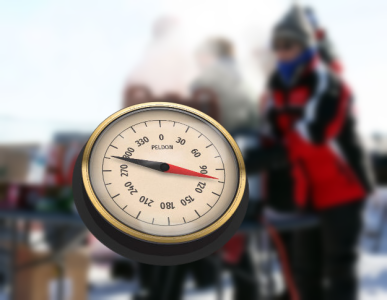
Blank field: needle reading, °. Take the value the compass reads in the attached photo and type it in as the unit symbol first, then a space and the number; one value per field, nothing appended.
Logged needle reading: ° 105
